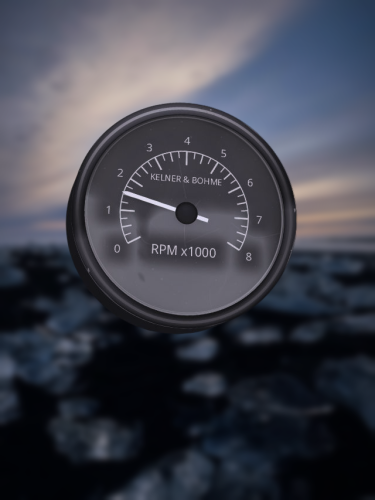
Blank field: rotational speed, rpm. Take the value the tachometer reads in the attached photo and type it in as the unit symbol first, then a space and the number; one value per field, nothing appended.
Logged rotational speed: rpm 1500
